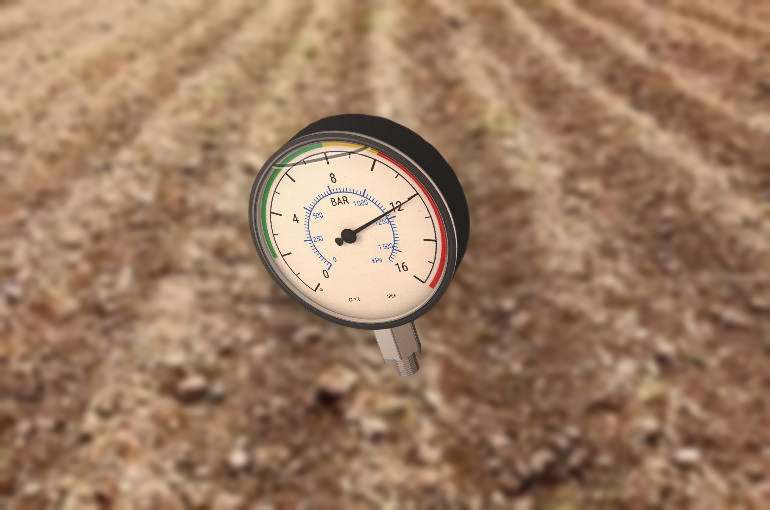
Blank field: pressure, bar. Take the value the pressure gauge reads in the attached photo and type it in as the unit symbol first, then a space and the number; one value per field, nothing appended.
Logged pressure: bar 12
